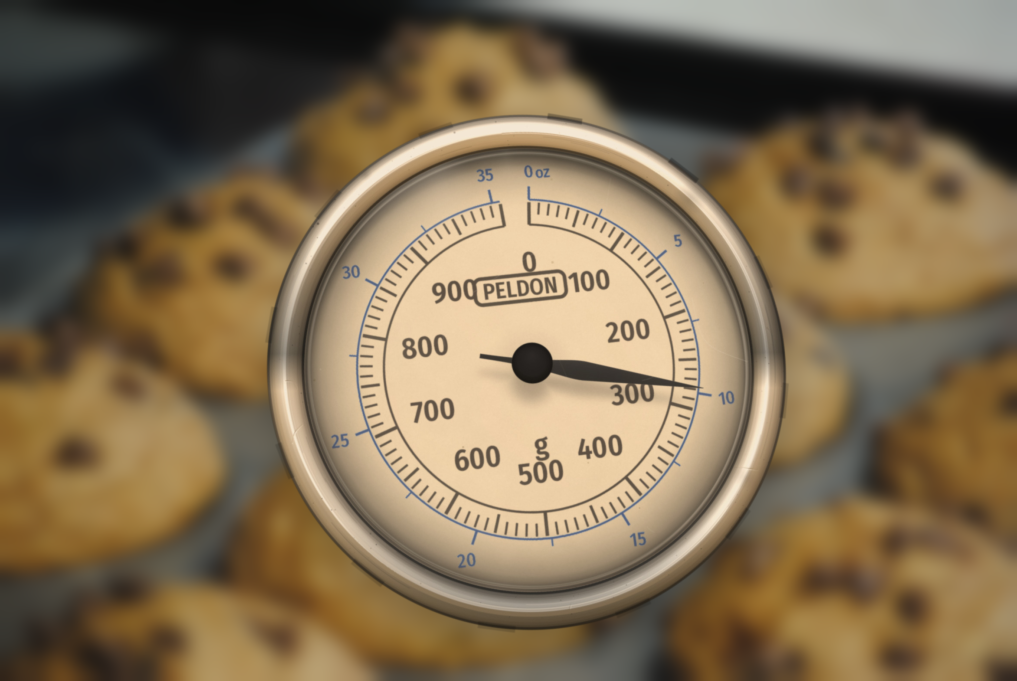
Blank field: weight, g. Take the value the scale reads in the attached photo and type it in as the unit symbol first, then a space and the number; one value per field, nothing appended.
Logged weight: g 280
